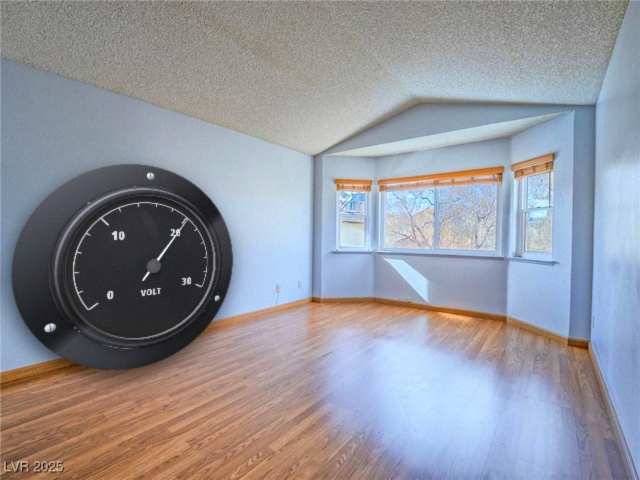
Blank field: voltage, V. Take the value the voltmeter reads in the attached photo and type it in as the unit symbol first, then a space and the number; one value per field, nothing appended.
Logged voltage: V 20
